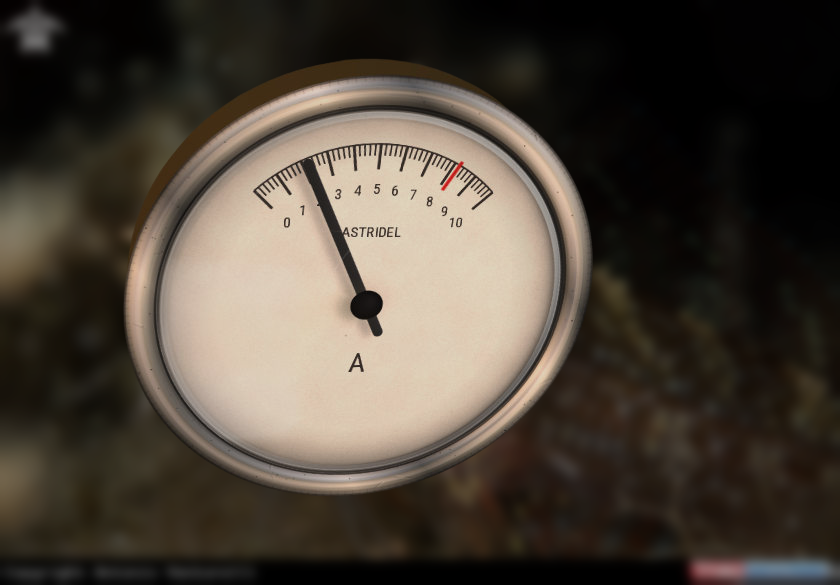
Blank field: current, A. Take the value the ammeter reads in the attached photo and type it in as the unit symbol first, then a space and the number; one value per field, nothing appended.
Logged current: A 2.2
